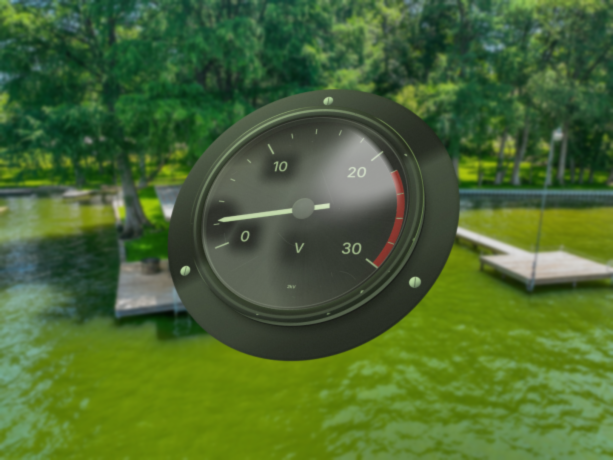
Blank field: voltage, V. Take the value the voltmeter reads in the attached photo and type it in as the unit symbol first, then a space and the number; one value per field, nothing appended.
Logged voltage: V 2
